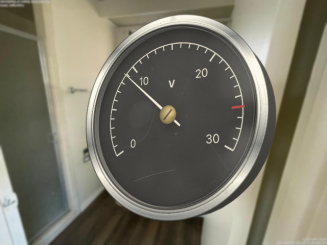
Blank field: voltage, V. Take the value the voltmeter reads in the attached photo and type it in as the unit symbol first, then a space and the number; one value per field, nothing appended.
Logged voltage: V 9
